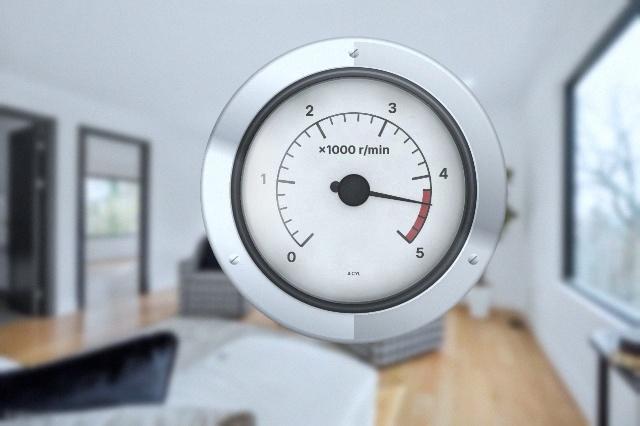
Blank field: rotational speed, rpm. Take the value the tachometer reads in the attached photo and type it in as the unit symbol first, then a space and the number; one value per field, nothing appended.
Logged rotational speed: rpm 4400
